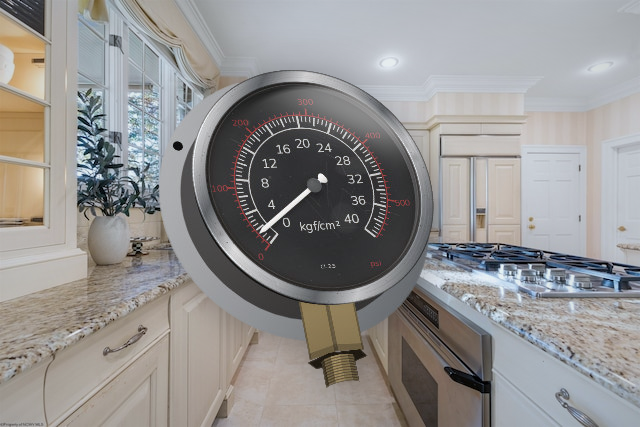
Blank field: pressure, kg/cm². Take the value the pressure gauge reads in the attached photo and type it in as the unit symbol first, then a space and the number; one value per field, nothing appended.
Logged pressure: kg/cm² 1.5
